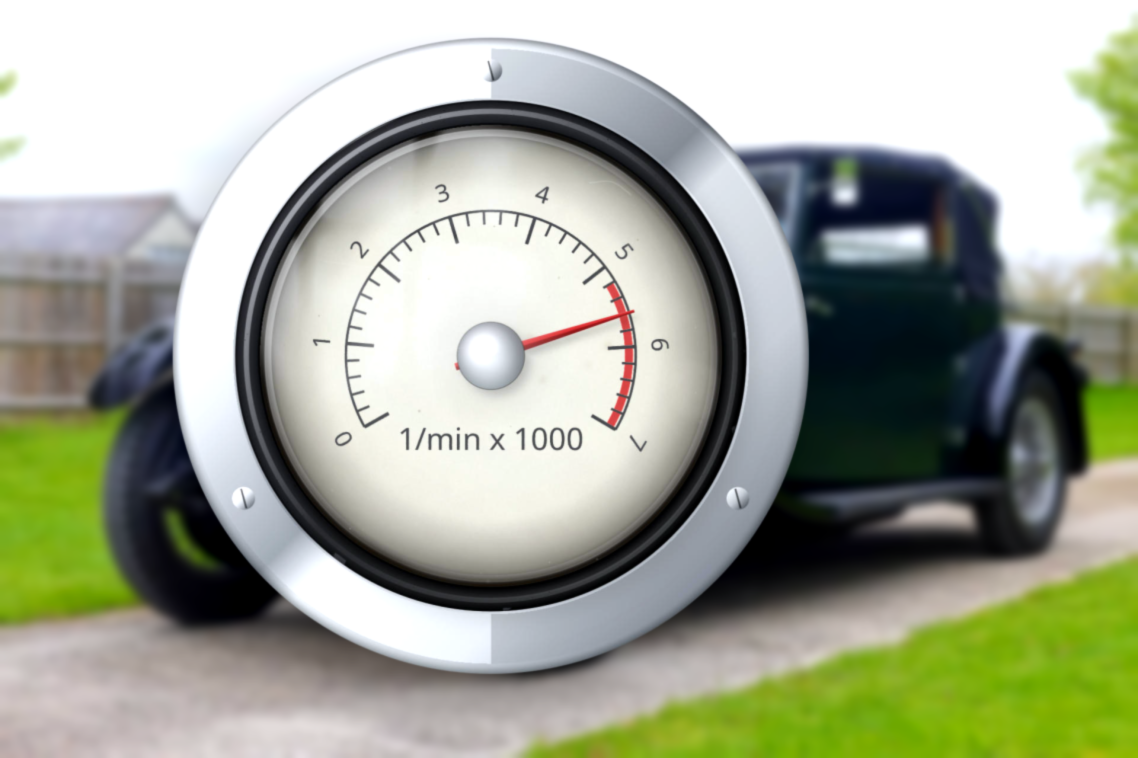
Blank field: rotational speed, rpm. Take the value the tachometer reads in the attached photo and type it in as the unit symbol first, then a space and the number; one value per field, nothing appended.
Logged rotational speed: rpm 5600
